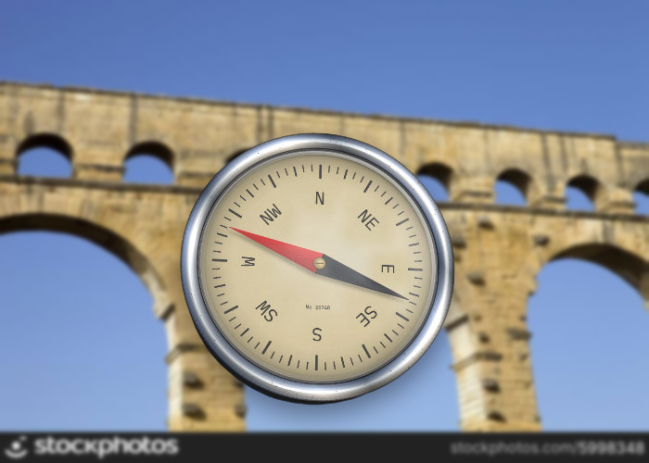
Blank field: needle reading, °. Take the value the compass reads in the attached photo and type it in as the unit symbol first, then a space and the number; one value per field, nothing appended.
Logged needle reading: ° 290
